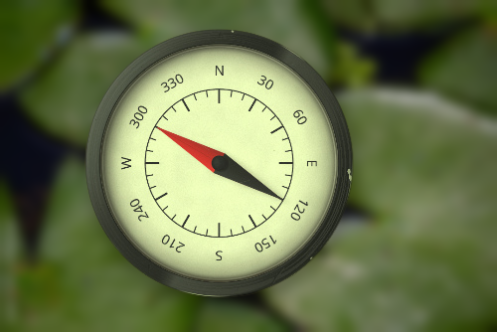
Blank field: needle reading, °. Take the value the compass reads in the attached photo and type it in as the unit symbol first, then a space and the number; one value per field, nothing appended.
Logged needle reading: ° 300
